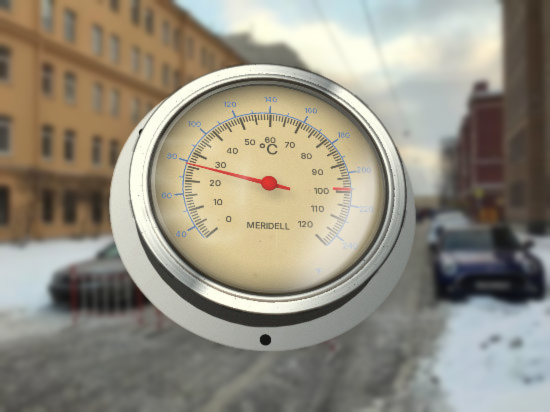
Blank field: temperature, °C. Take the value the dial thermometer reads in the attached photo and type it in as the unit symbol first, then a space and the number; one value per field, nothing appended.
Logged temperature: °C 25
